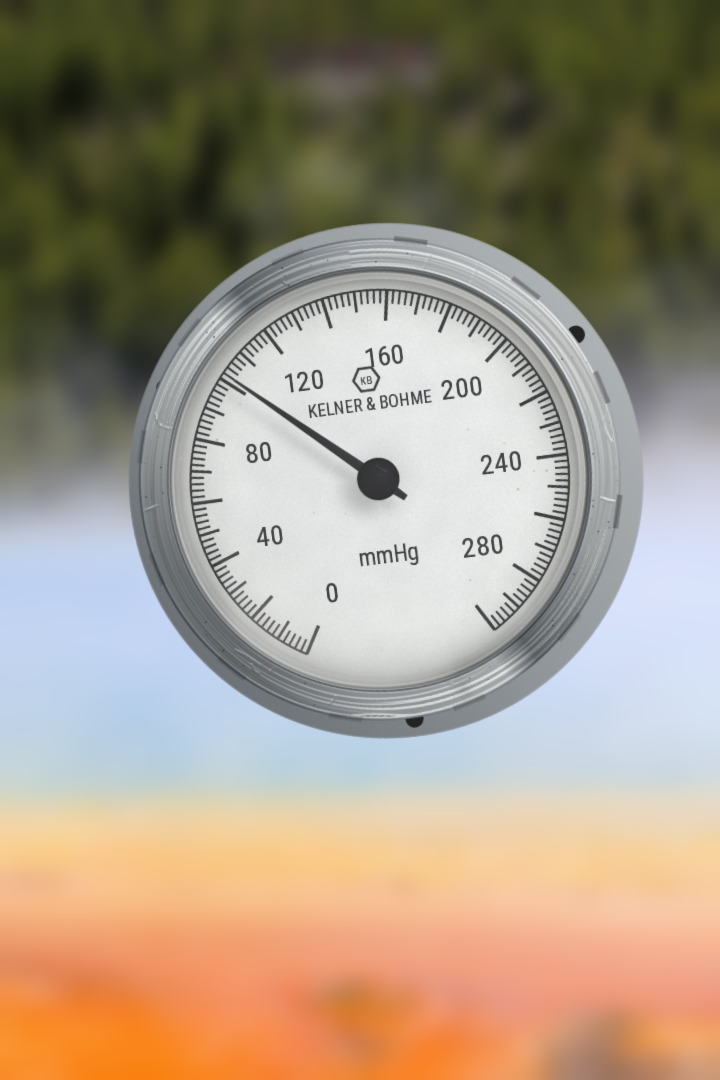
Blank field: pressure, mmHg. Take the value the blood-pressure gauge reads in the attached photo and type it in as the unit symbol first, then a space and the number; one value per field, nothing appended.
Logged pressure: mmHg 102
